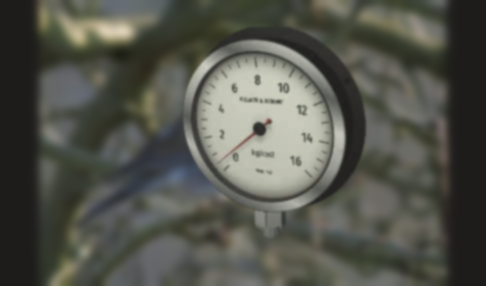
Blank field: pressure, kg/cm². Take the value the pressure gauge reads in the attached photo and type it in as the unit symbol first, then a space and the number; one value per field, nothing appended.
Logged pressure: kg/cm² 0.5
